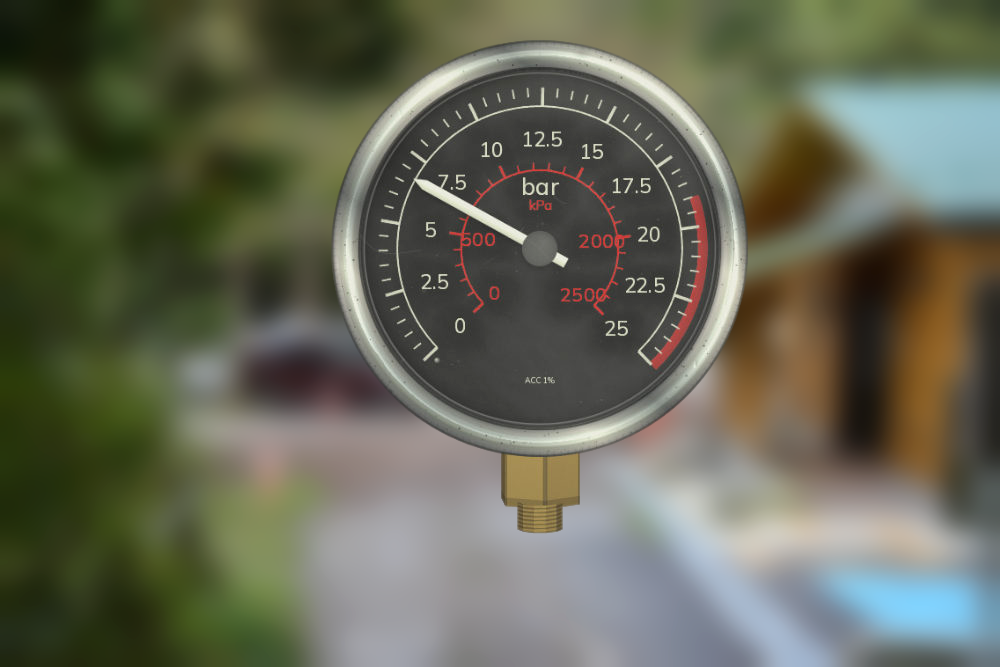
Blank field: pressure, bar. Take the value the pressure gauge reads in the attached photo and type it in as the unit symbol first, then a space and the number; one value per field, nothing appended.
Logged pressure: bar 6.75
